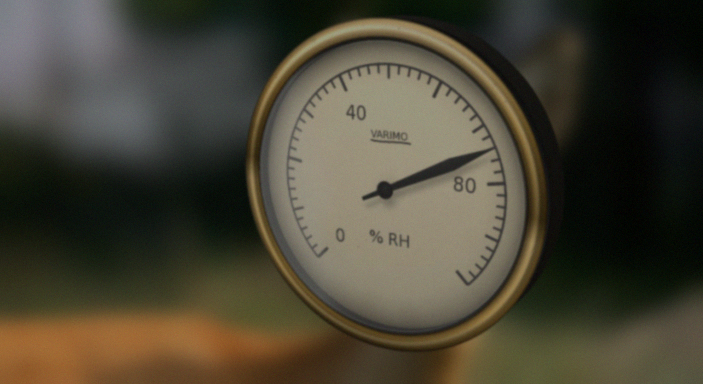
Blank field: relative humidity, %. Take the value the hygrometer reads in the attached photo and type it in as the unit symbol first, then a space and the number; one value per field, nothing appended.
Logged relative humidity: % 74
